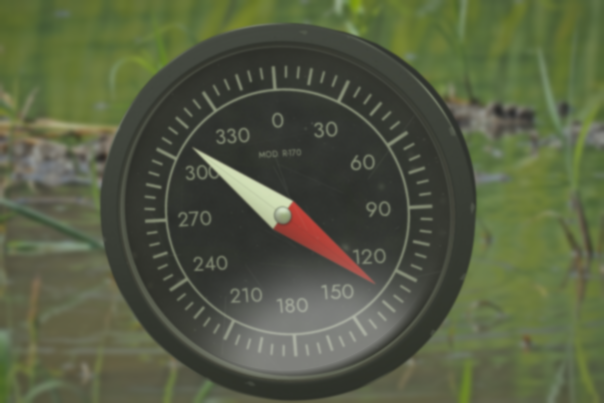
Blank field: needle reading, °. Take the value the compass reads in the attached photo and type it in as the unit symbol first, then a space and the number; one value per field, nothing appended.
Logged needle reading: ° 130
